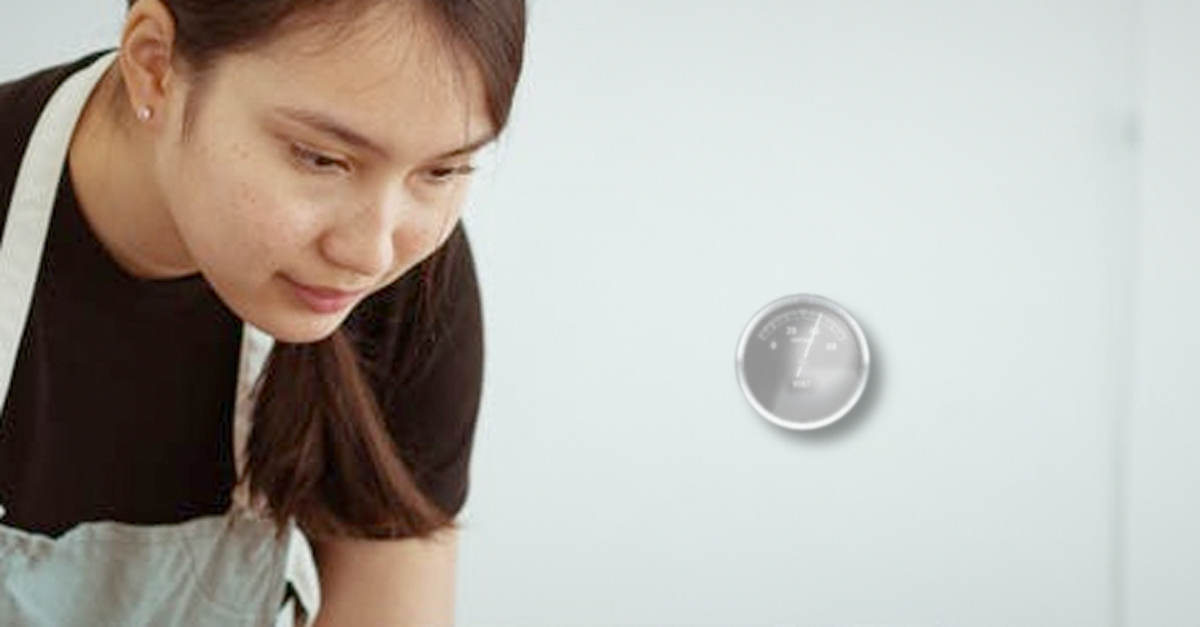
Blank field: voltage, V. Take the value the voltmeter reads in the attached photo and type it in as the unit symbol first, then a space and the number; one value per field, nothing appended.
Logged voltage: V 40
